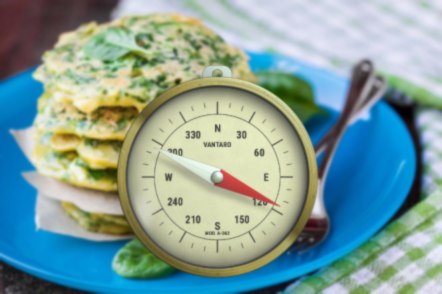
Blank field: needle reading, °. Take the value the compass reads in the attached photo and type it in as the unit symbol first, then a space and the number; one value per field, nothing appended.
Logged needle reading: ° 115
